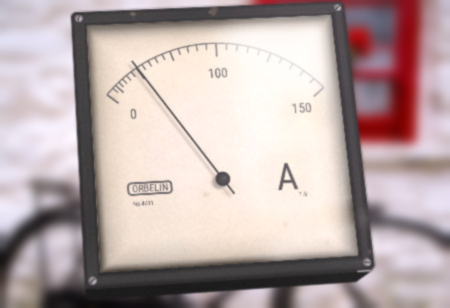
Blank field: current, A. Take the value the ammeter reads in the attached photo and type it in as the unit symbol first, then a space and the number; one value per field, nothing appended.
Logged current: A 50
